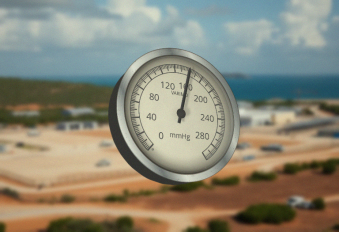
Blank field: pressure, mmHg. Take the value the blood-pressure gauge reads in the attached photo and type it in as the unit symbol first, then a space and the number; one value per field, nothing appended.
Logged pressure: mmHg 160
